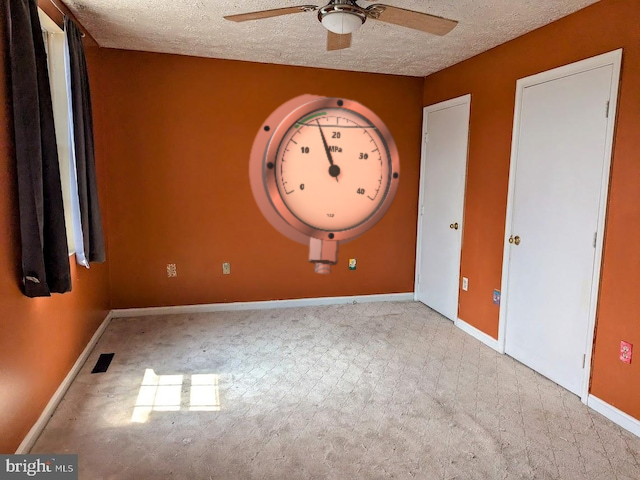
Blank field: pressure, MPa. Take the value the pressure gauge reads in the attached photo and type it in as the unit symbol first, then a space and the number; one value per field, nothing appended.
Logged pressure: MPa 16
